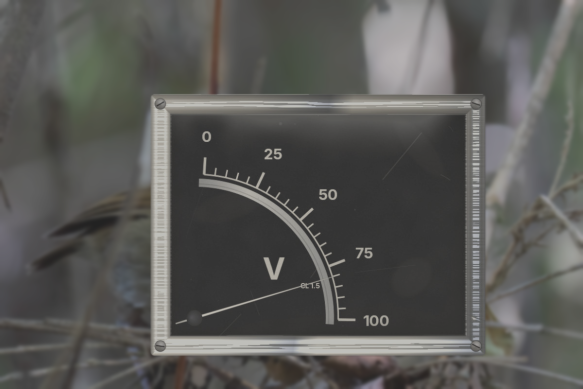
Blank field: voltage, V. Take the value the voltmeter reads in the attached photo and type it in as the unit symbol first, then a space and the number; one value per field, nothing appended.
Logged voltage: V 80
